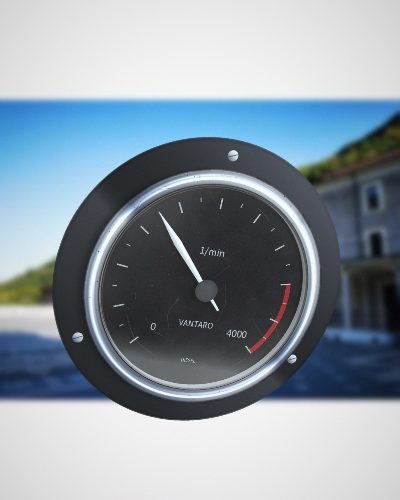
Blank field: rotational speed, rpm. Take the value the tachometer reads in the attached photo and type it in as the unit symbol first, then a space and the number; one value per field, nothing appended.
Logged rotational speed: rpm 1400
